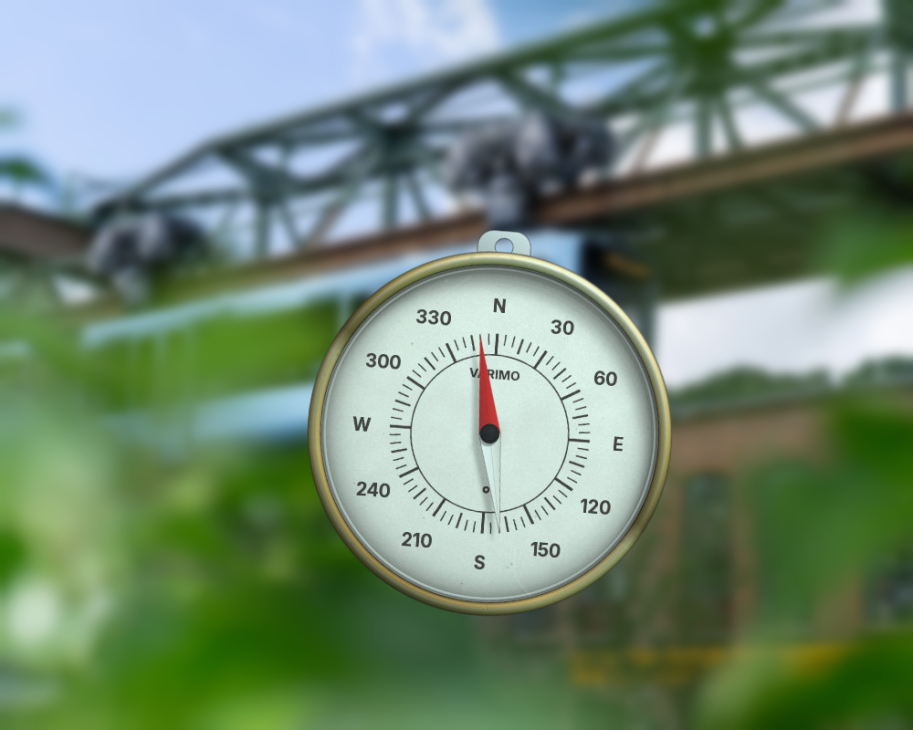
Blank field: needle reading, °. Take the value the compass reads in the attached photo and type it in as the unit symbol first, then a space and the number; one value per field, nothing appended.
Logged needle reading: ° 350
